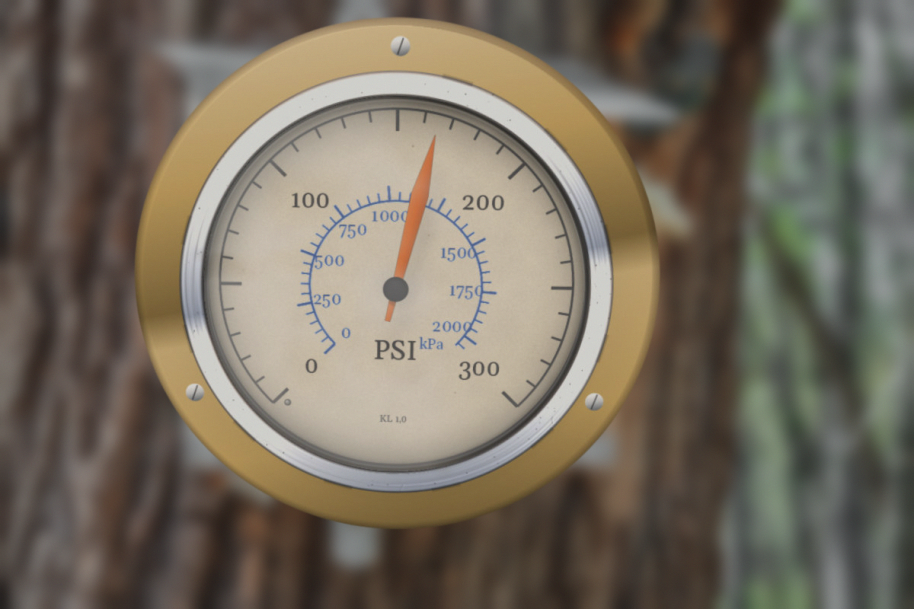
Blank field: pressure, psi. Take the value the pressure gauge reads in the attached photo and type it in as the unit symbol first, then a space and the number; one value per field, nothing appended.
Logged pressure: psi 165
